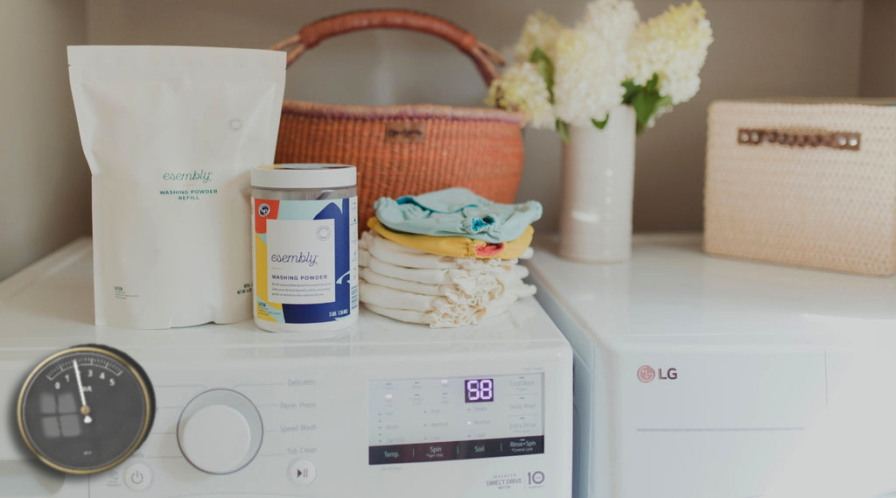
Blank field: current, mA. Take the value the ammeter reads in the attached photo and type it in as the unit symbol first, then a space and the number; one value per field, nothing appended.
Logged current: mA 2
